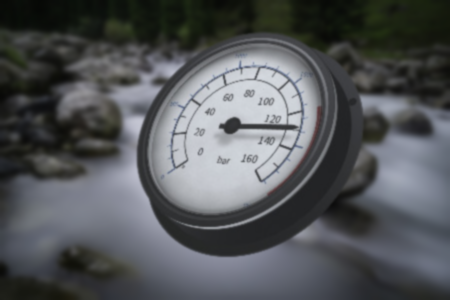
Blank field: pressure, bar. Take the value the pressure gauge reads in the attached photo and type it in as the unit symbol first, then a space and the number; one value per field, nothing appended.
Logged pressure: bar 130
